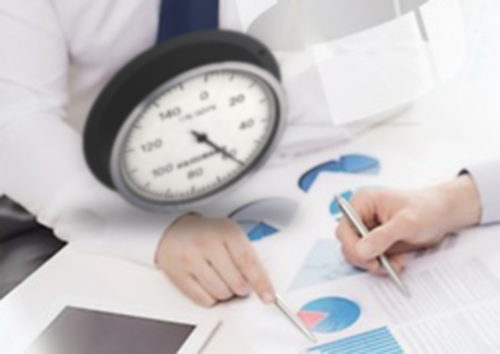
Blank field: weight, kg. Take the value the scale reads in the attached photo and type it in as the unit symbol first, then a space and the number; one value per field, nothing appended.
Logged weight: kg 60
